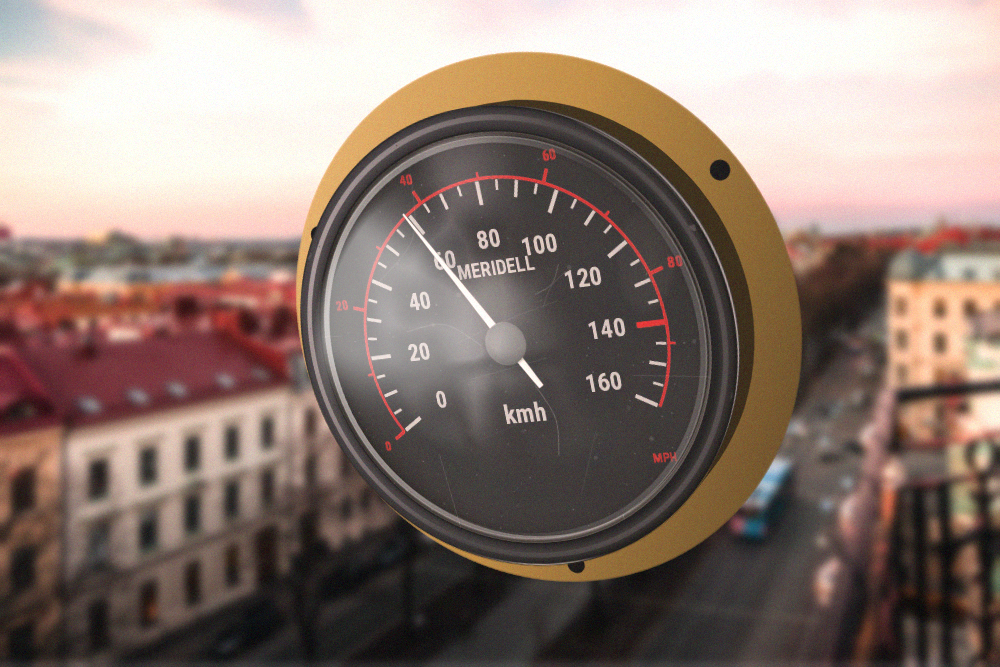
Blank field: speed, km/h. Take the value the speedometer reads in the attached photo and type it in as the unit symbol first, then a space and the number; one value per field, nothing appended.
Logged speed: km/h 60
